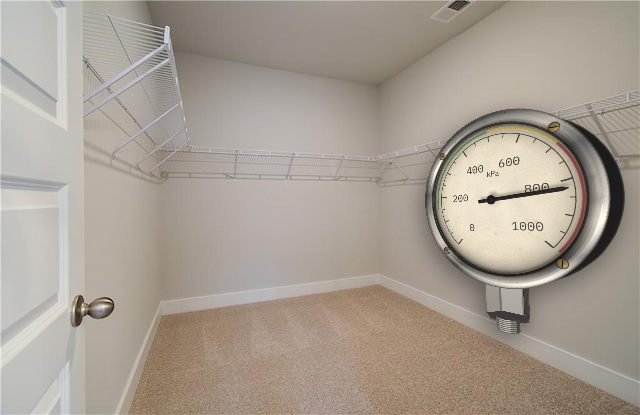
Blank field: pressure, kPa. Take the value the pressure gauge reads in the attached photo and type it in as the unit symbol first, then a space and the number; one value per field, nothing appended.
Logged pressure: kPa 825
